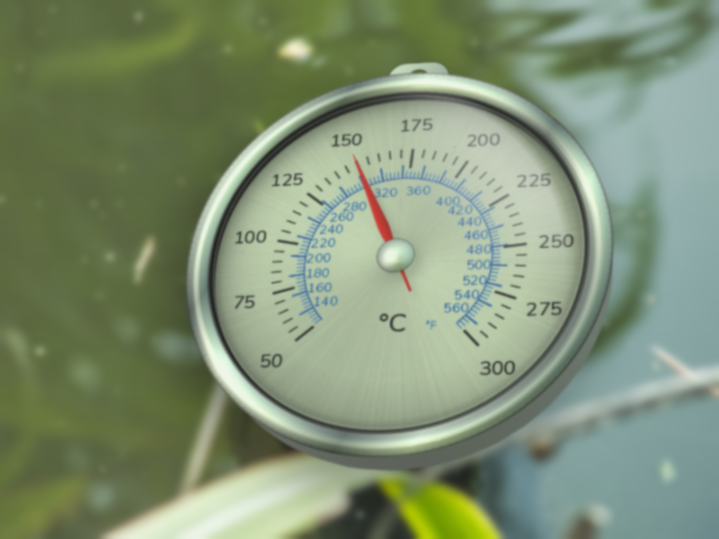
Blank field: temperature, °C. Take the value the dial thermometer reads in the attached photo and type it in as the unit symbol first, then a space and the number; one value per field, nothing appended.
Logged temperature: °C 150
